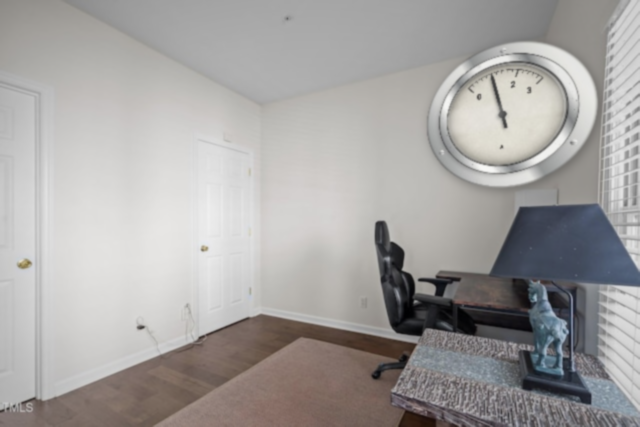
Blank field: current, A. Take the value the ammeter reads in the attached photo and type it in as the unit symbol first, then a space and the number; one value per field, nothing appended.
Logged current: A 1
